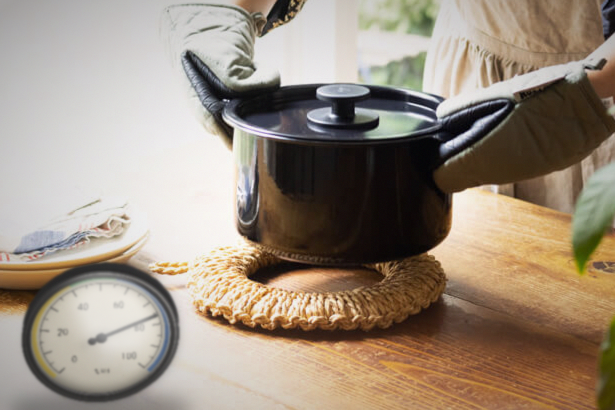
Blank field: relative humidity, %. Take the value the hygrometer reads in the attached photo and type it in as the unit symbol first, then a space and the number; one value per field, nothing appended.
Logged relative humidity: % 75
